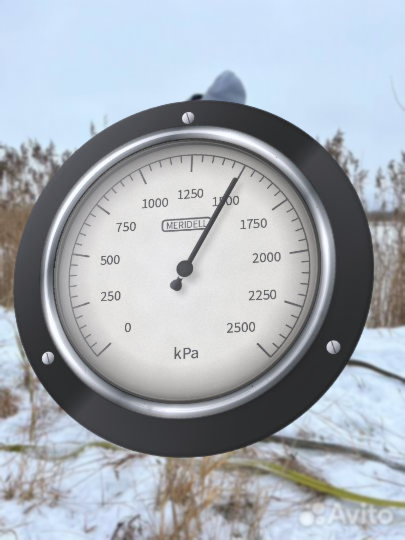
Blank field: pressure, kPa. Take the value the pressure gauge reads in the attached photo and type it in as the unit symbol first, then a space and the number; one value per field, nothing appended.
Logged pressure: kPa 1500
